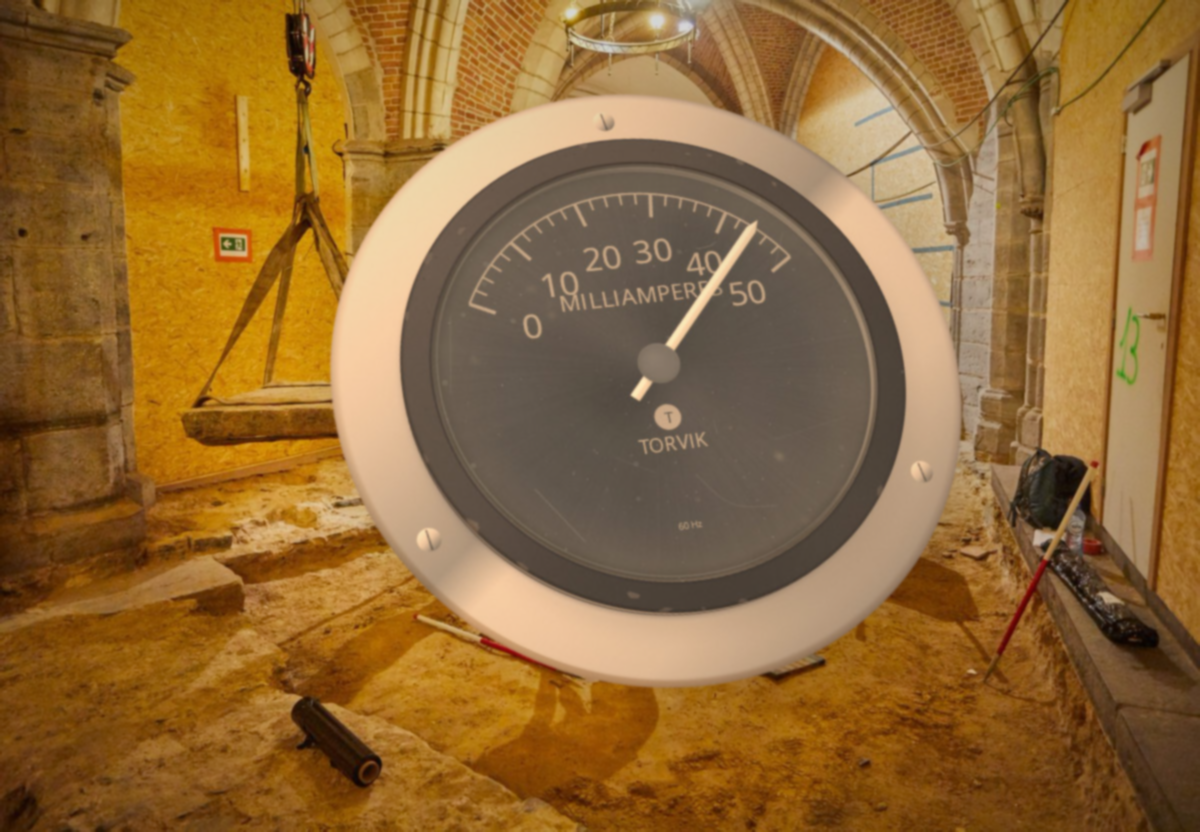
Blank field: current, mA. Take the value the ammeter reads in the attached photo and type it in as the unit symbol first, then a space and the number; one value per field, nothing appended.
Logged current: mA 44
